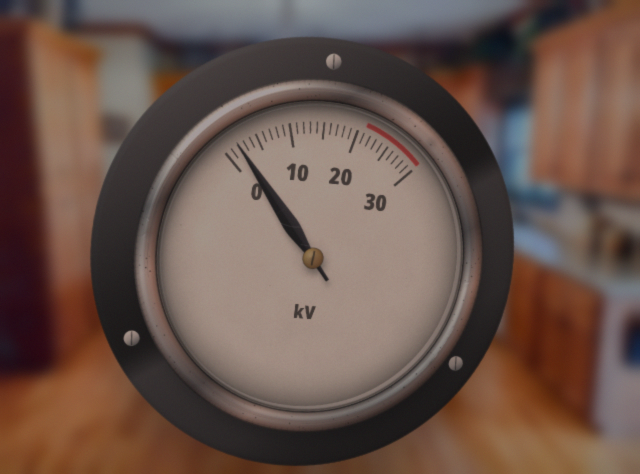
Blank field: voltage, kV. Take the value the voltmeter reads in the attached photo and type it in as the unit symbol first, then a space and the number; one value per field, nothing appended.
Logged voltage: kV 2
